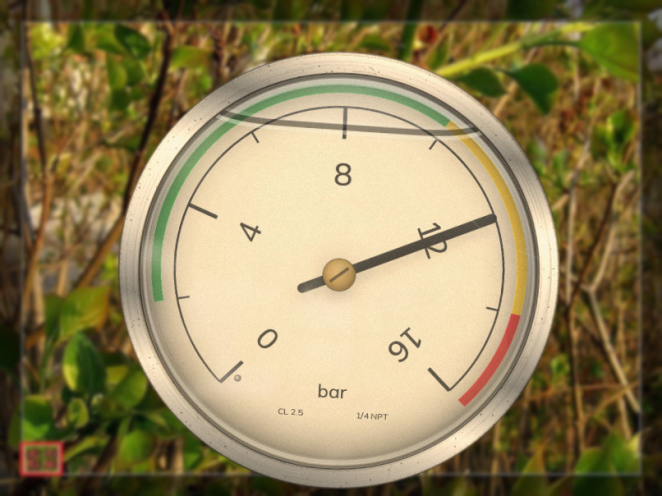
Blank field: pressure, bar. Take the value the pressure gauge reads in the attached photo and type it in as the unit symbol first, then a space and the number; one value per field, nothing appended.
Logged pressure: bar 12
